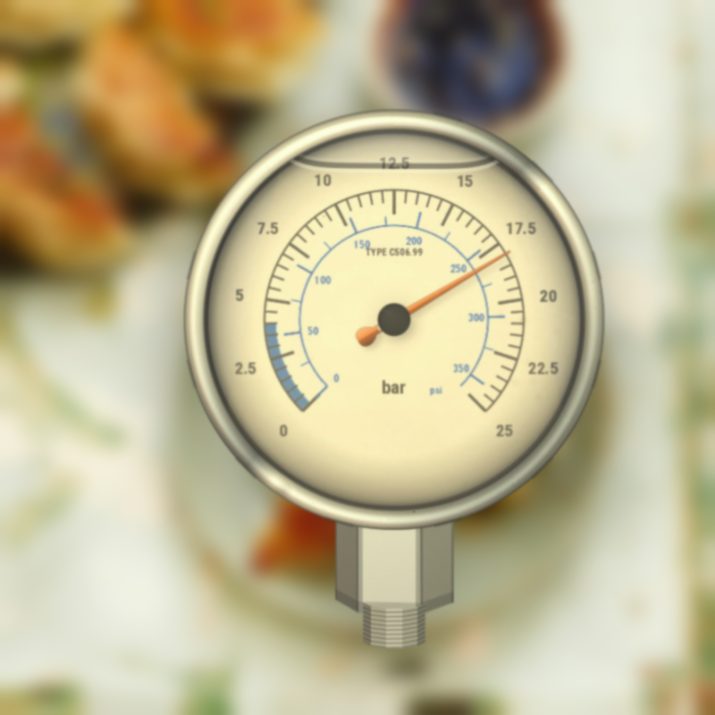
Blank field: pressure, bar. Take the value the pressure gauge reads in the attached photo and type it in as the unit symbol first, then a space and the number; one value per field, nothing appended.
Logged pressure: bar 18
